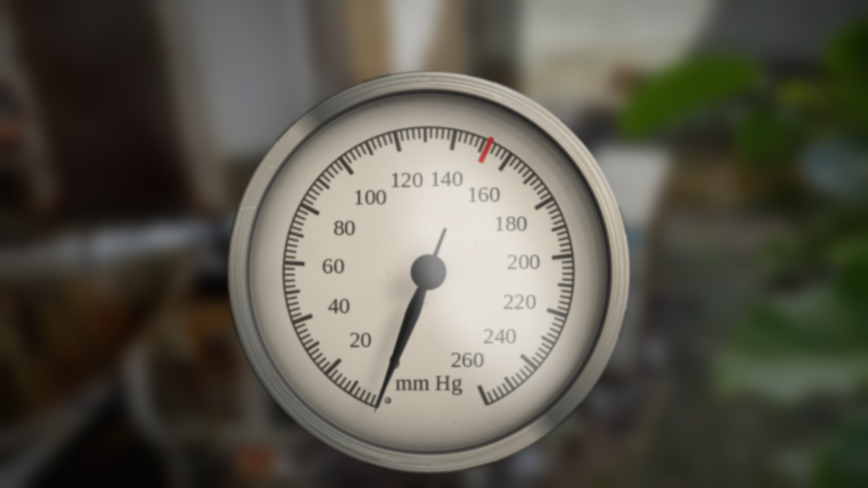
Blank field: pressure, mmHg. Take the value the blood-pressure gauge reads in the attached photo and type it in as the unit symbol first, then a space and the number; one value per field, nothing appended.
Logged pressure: mmHg 0
